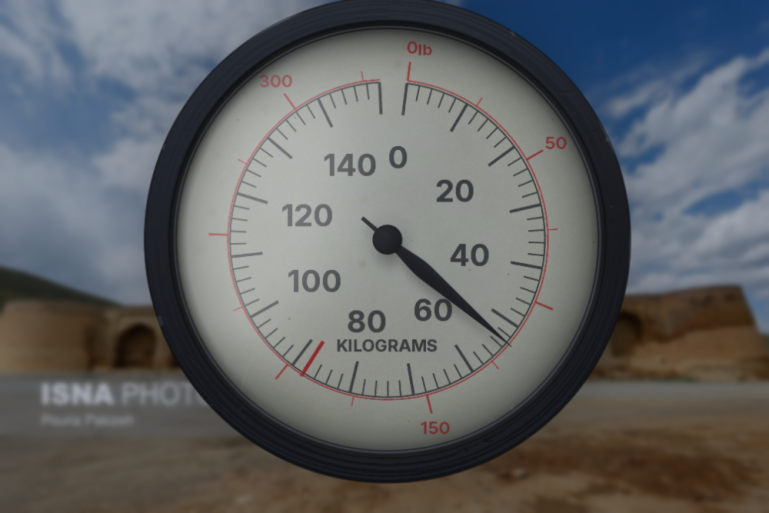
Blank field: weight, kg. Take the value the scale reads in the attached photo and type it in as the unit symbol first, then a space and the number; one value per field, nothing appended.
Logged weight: kg 53
